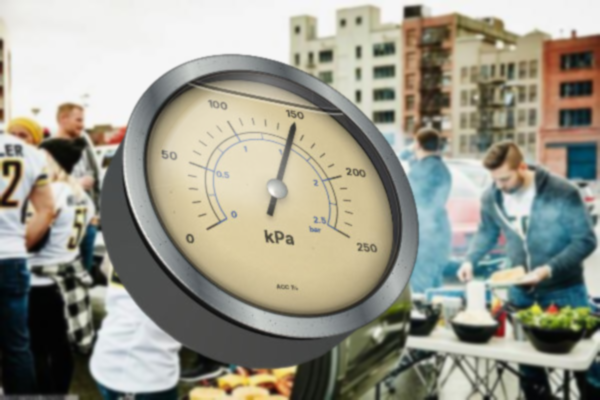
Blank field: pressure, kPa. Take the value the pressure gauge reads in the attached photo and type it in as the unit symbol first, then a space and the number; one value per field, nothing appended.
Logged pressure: kPa 150
